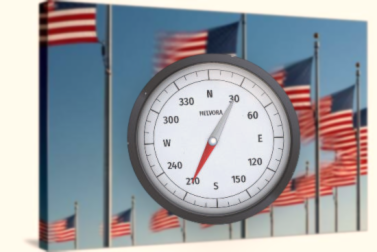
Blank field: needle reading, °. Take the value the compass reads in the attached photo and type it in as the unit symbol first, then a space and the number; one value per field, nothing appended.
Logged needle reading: ° 210
